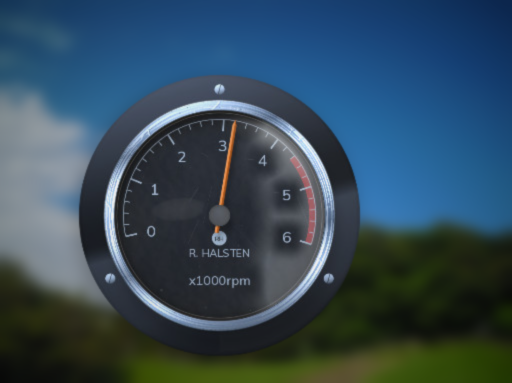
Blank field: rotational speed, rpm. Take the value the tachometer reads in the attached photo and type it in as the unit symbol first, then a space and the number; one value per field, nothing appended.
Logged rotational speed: rpm 3200
